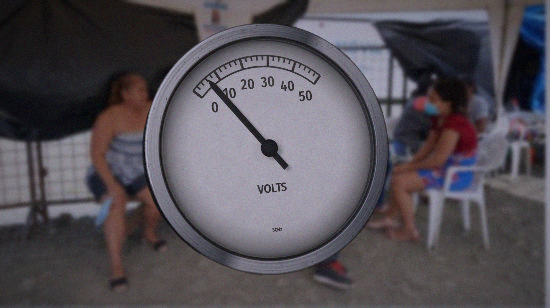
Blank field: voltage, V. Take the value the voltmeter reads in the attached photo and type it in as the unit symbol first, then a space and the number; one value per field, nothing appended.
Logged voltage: V 6
